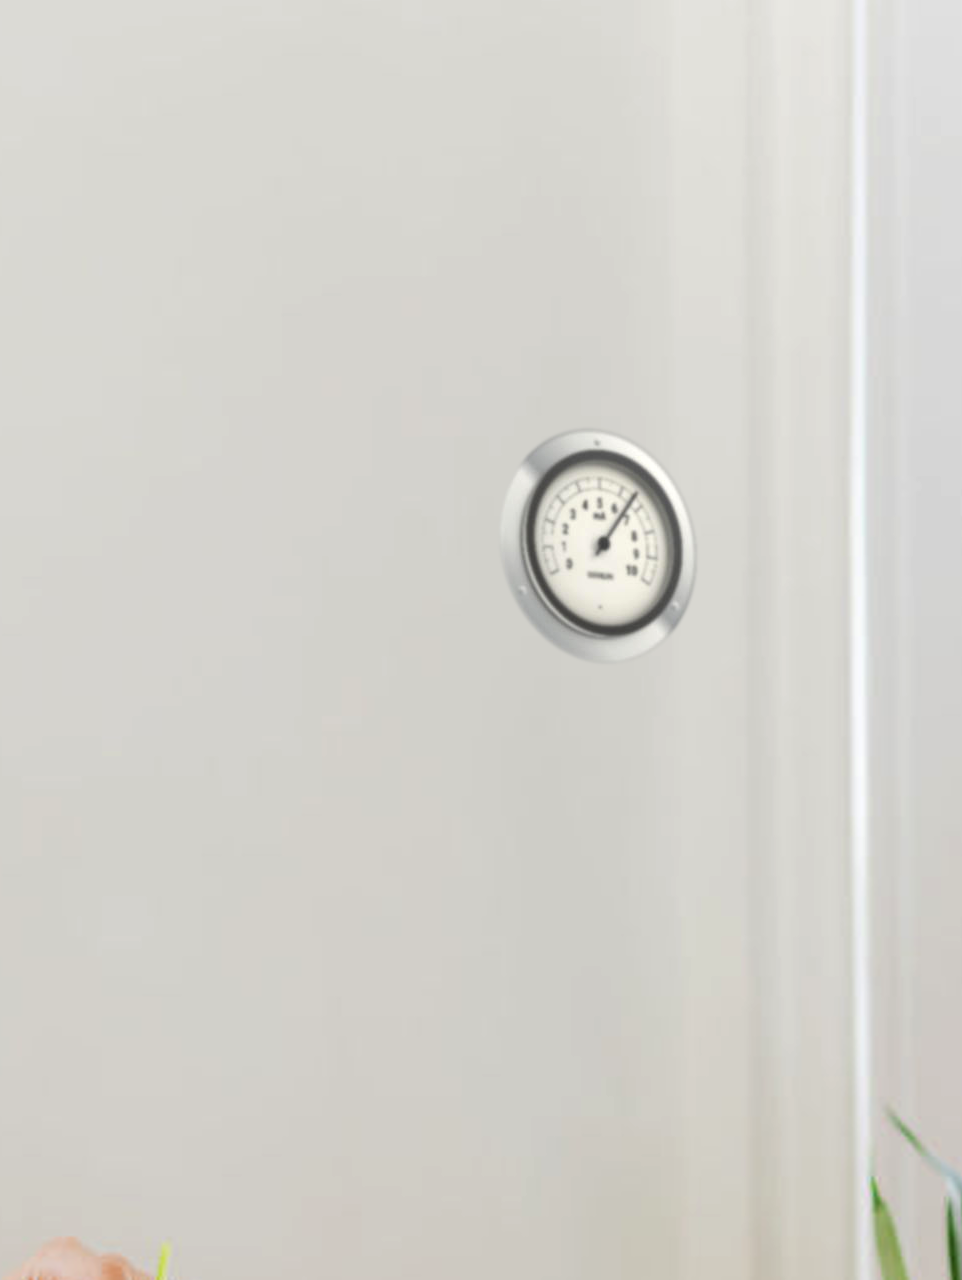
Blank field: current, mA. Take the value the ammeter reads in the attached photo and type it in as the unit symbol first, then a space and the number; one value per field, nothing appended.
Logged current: mA 6.5
